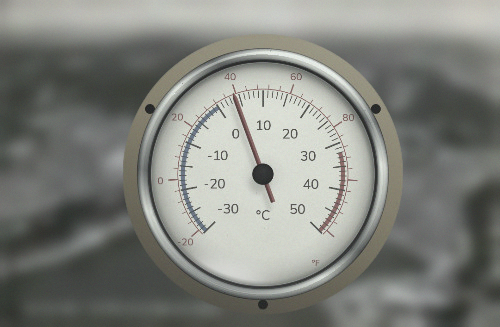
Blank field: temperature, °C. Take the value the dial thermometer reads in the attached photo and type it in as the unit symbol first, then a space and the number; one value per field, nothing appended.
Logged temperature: °C 4
